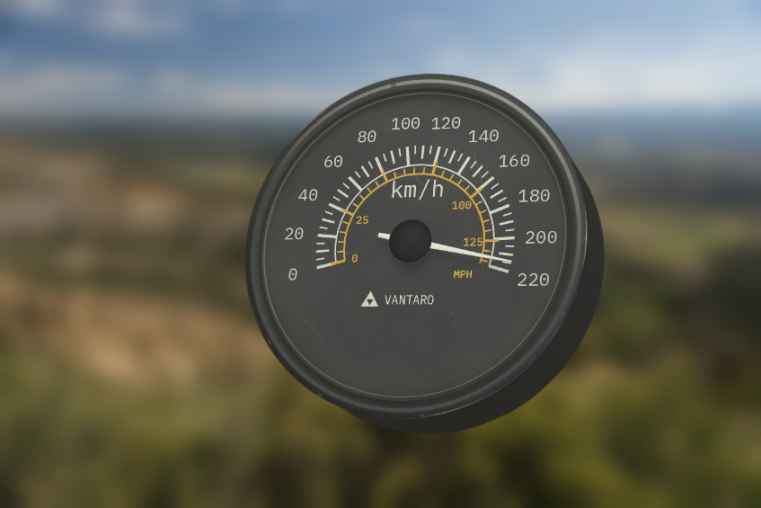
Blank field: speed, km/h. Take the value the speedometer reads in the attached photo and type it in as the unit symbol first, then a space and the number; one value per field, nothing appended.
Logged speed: km/h 215
